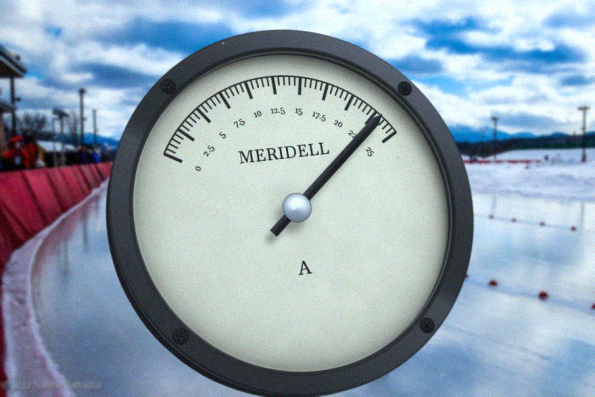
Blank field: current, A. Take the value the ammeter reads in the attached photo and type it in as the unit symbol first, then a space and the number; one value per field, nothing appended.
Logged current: A 23
